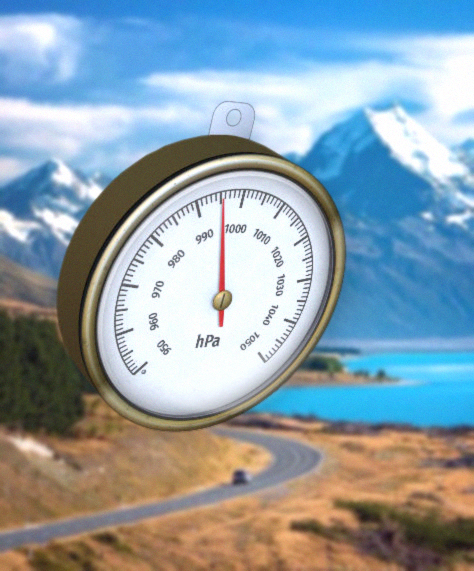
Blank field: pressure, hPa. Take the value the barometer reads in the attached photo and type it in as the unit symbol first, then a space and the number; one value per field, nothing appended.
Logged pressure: hPa 995
